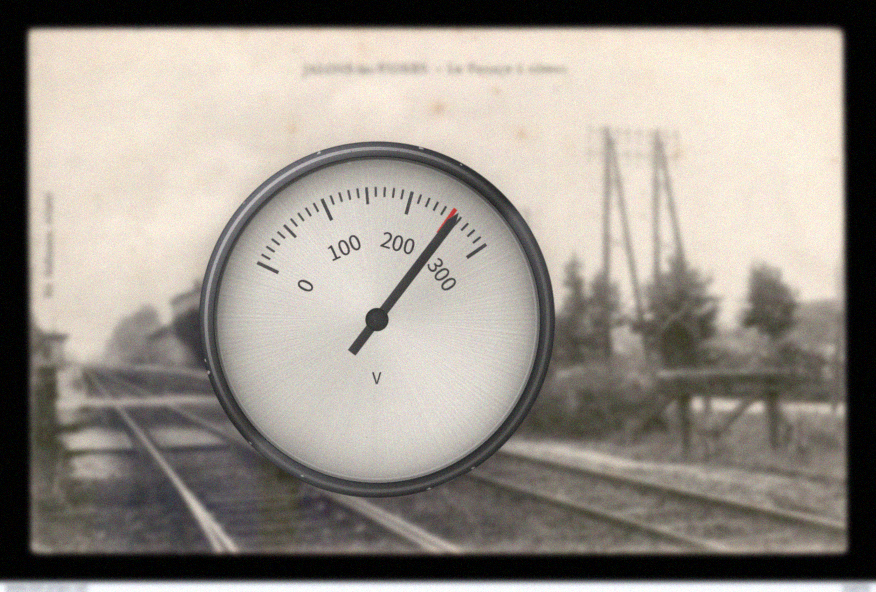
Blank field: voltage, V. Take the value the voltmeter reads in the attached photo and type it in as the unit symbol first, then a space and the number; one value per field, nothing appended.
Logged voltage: V 255
